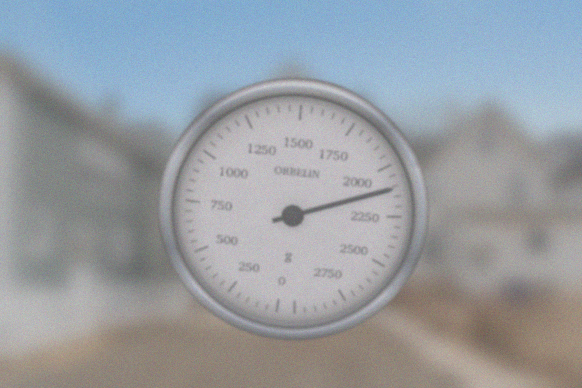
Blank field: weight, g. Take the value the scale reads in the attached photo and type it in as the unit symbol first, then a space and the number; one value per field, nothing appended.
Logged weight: g 2100
